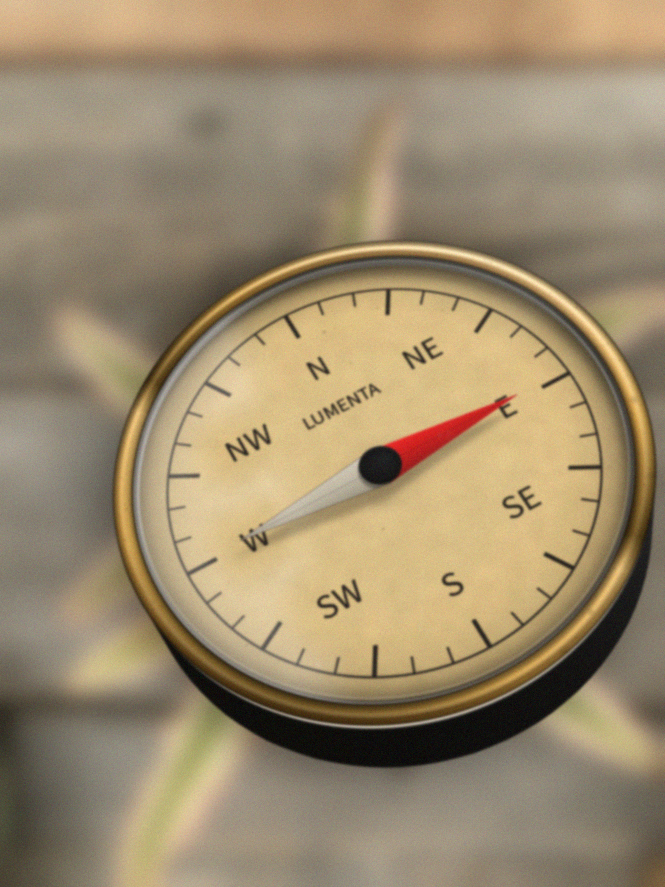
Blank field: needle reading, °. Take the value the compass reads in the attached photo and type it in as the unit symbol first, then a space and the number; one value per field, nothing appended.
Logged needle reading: ° 90
